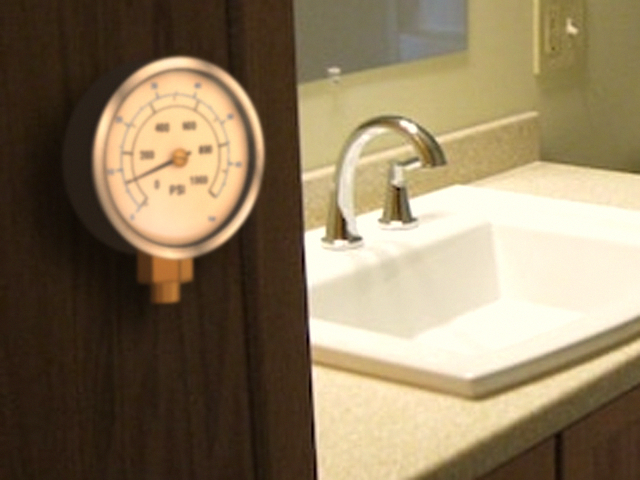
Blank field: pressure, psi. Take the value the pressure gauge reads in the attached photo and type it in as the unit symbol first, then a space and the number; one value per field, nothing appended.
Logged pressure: psi 100
